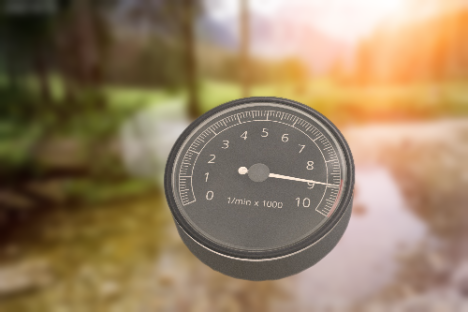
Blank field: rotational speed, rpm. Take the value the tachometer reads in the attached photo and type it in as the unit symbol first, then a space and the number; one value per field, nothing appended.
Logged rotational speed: rpm 9000
